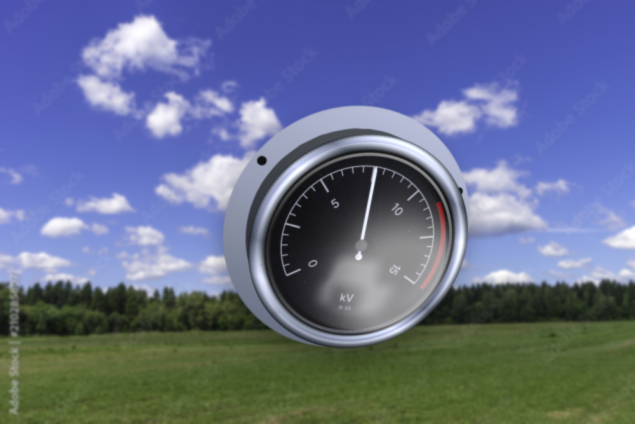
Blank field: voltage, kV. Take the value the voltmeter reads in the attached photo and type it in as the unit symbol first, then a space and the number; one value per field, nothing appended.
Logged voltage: kV 7.5
